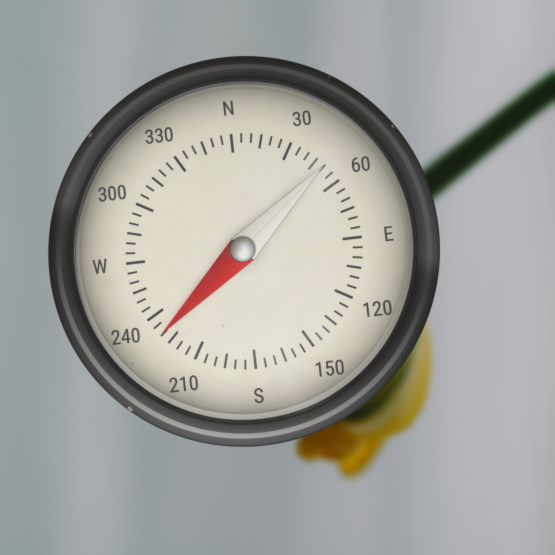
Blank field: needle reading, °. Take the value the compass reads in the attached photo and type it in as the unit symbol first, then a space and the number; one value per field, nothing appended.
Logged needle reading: ° 230
